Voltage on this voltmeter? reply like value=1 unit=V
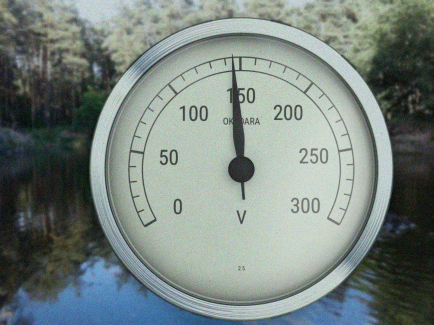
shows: value=145 unit=V
